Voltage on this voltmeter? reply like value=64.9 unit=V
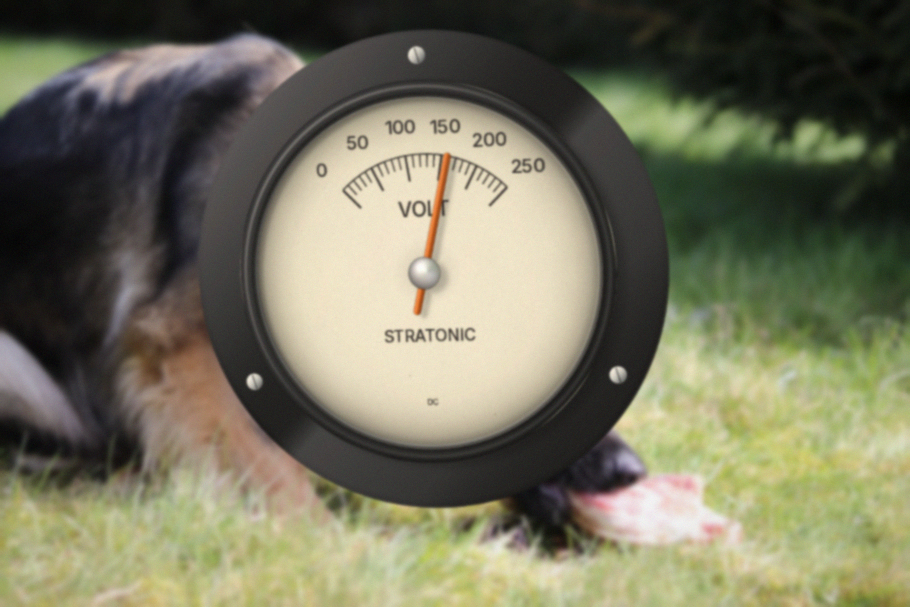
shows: value=160 unit=V
